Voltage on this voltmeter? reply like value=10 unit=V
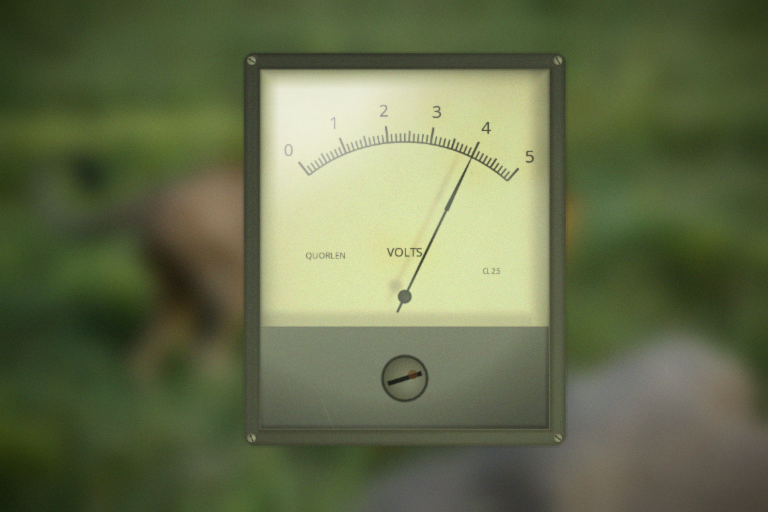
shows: value=4 unit=V
